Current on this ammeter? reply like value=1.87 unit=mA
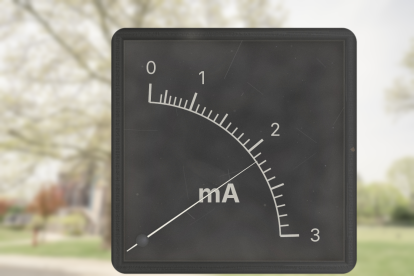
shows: value=2.15 unit=mA
